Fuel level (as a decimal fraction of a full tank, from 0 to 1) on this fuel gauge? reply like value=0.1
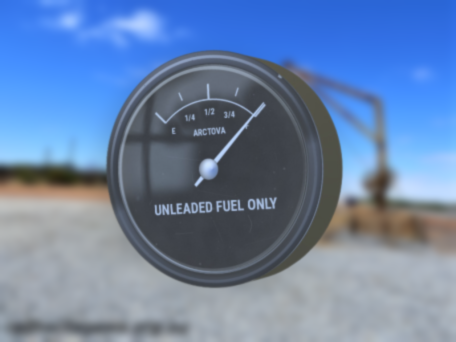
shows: value=1
